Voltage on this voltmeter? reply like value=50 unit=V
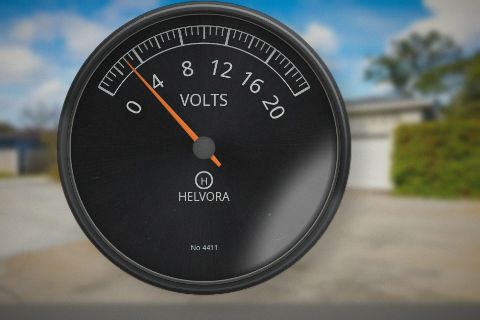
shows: value=3 unit=V
